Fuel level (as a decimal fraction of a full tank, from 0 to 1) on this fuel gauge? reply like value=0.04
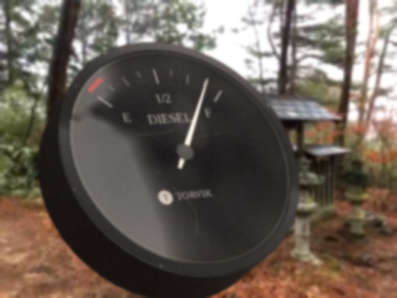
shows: value=0.875
